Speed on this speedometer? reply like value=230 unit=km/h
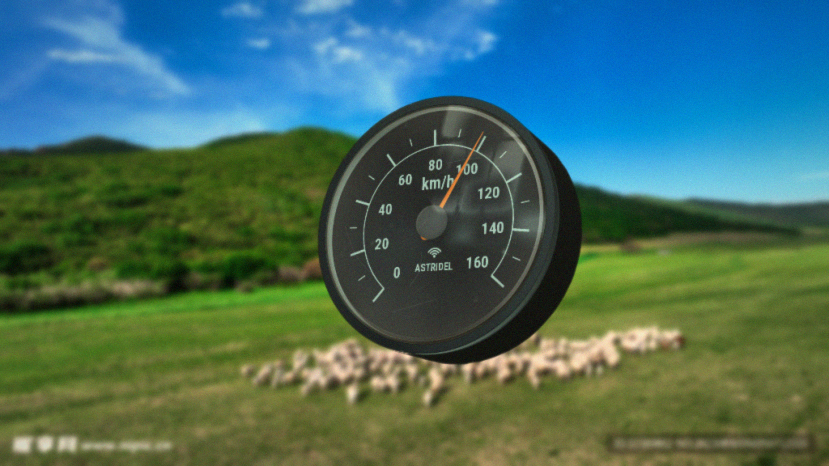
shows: value=100 unit=km/h
